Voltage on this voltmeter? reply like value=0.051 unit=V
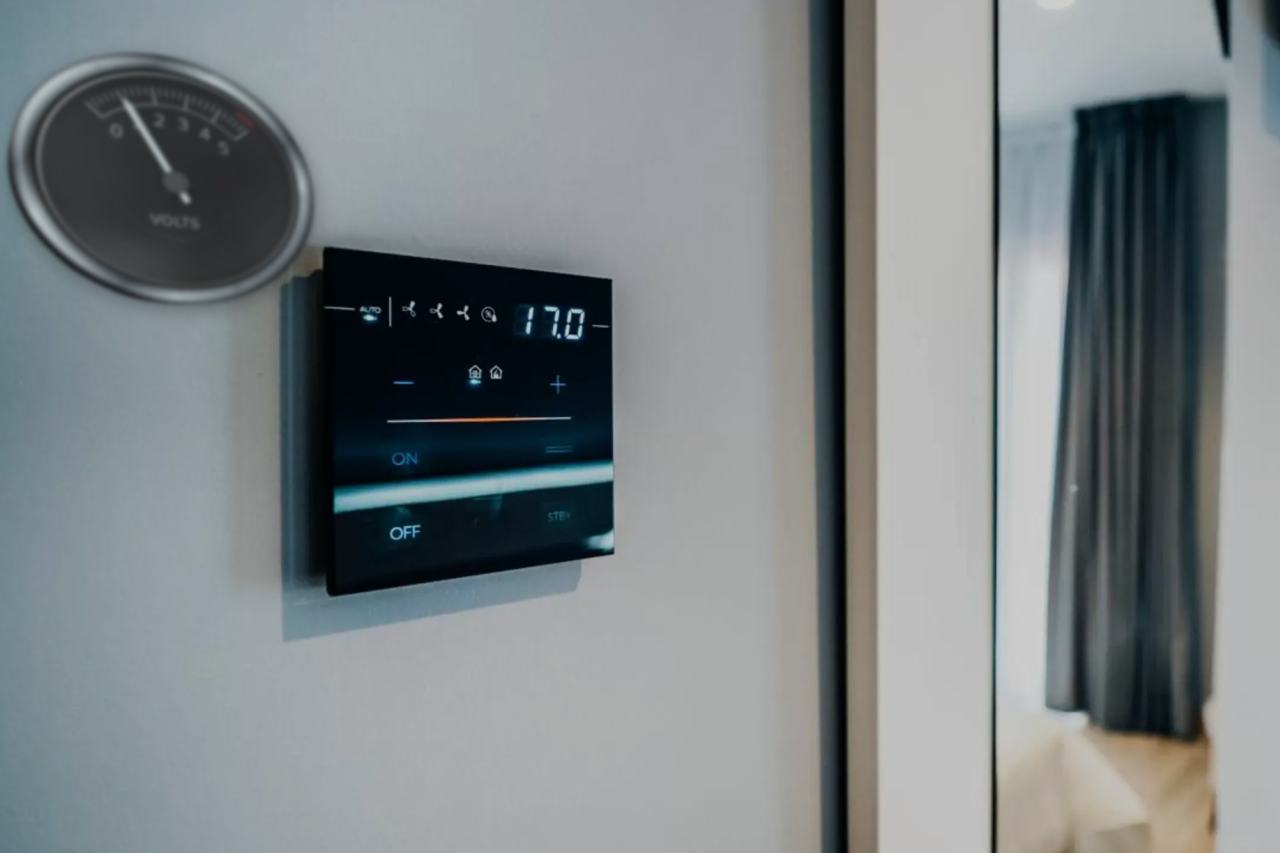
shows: value=1 unit=V
